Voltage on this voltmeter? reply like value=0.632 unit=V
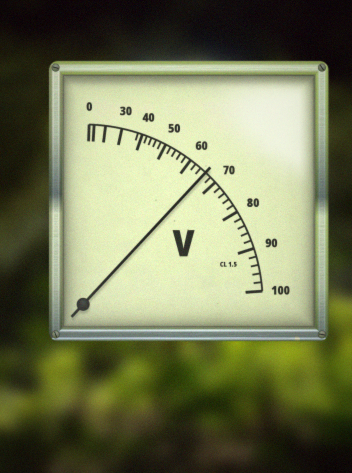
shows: value=66 unit=V
